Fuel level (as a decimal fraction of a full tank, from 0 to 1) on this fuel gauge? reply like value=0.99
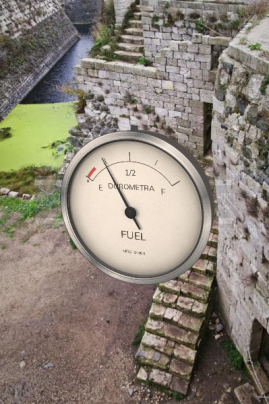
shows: value=0.25
